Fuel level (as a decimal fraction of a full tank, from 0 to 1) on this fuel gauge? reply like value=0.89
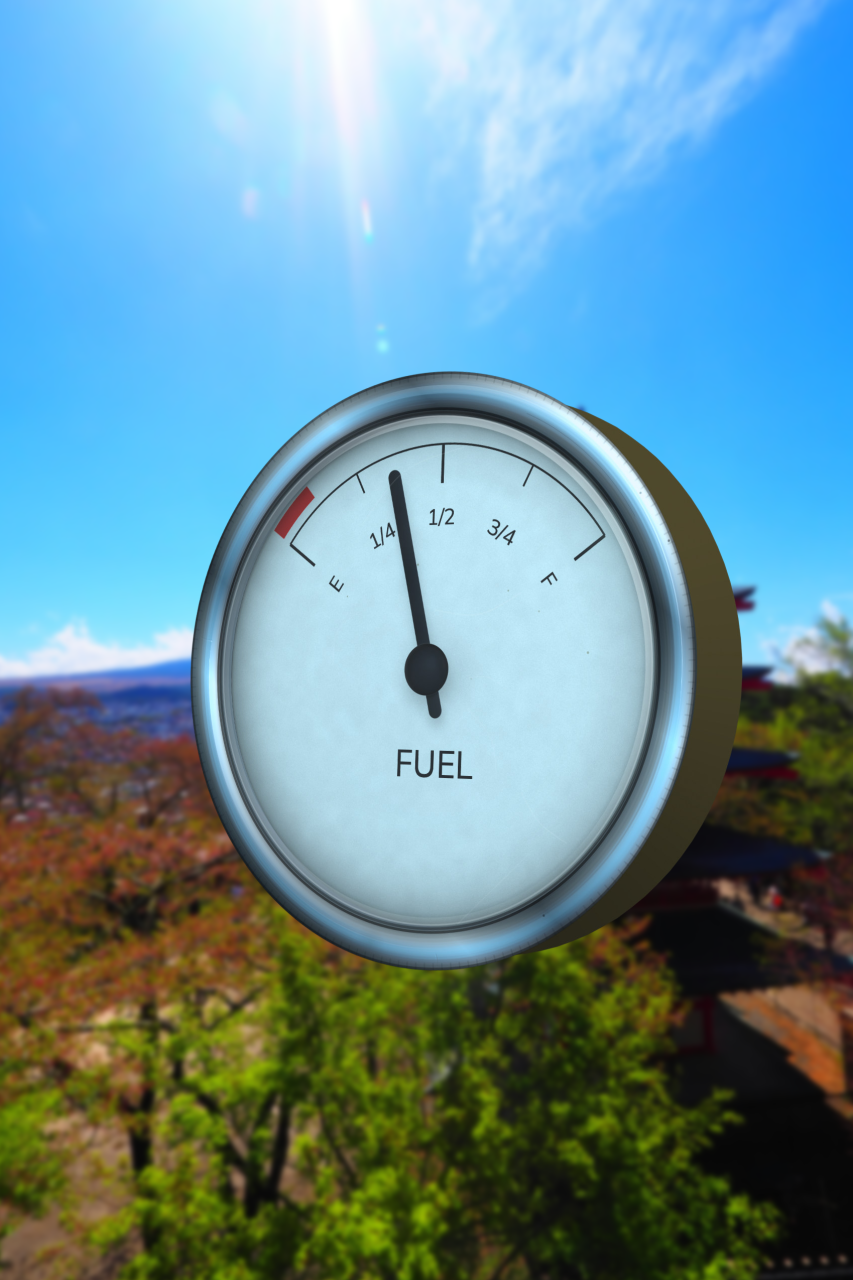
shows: value=0.375
